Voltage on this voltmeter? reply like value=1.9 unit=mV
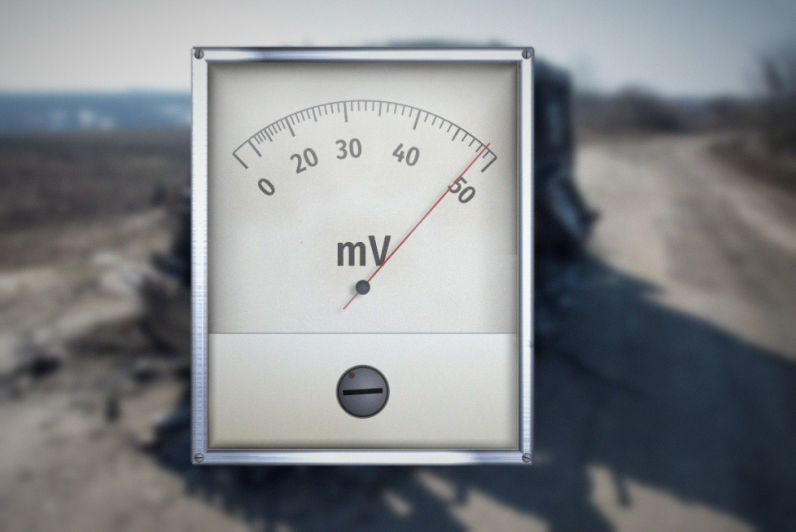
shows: value=48.5 unit=mV
